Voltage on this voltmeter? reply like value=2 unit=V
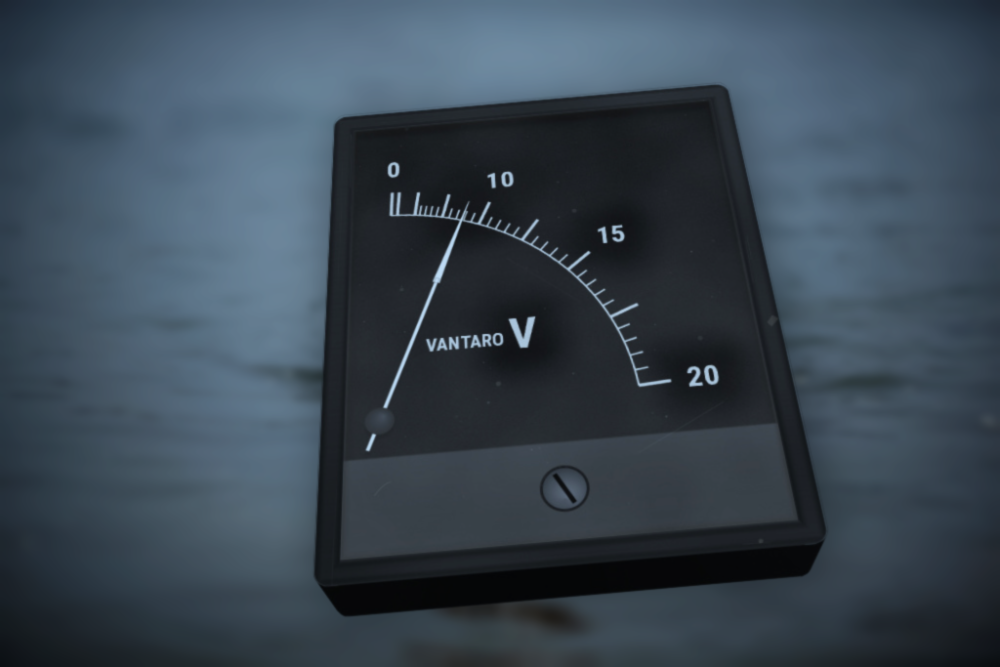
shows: value=9 unit=V
